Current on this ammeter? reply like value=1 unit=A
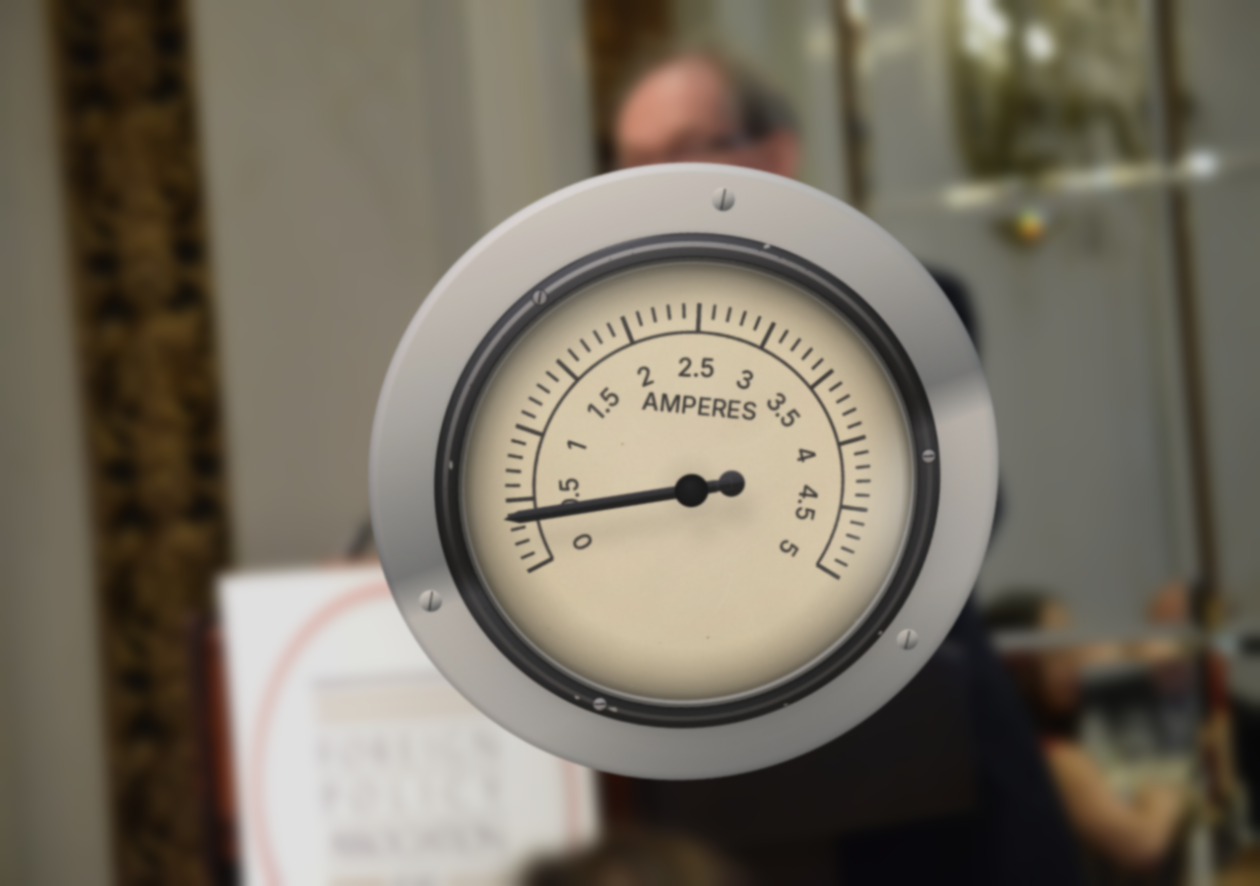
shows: value=0.4 unit=A
